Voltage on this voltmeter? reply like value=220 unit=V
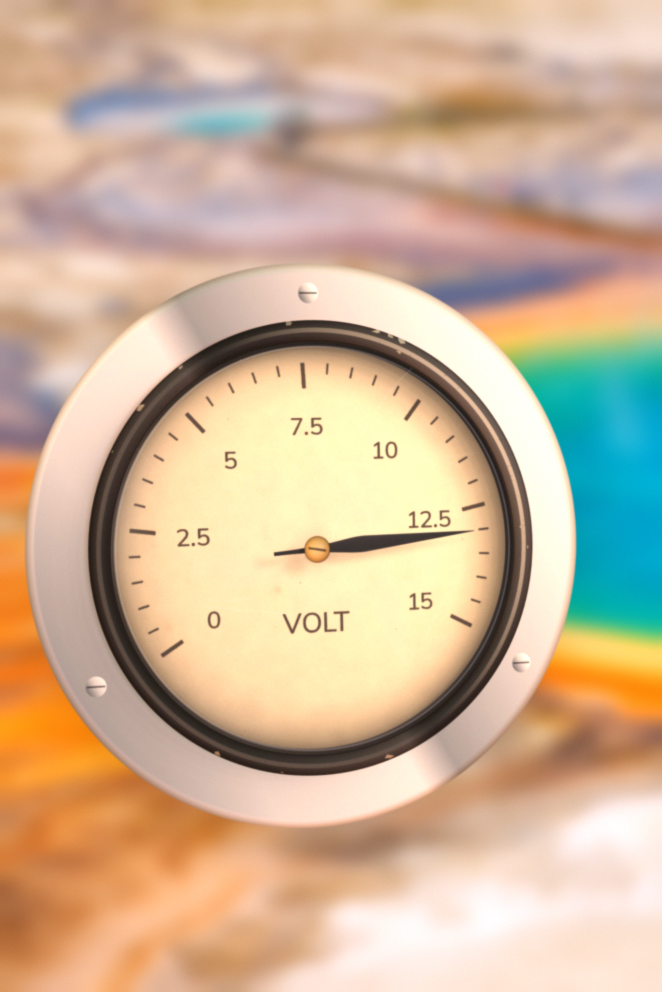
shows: value=13 unit=V
